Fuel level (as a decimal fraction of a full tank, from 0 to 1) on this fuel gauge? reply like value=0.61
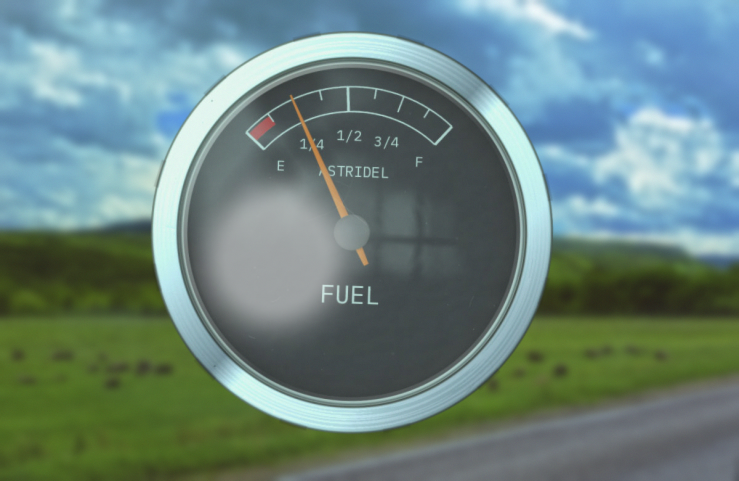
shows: value=0.25
